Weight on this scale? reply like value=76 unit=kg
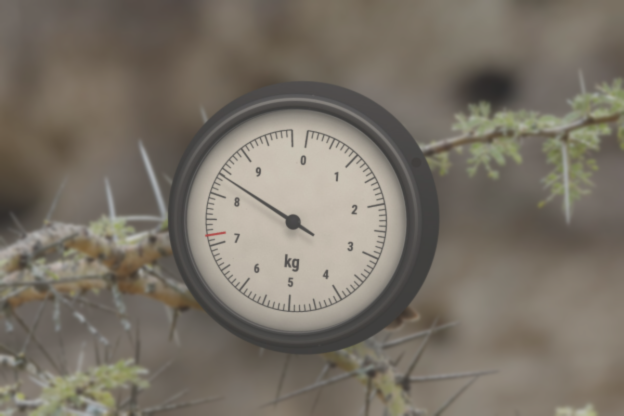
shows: value=8.4 unit=kg
